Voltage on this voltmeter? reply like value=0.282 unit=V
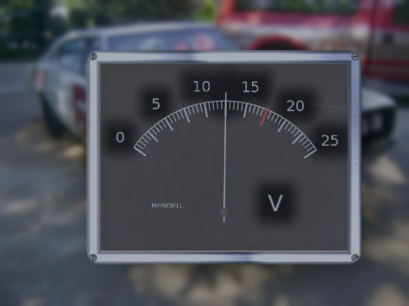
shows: value=12.5 unit=V
